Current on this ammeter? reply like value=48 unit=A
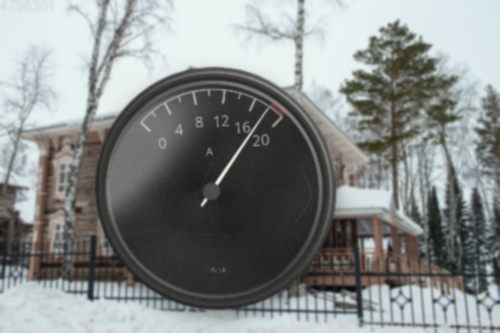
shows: value=18 unit=A
